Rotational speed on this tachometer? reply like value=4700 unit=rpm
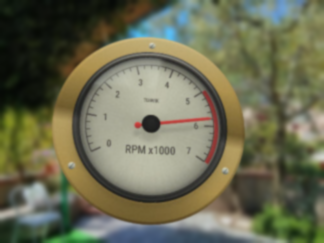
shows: value=5800 unit=rpm
